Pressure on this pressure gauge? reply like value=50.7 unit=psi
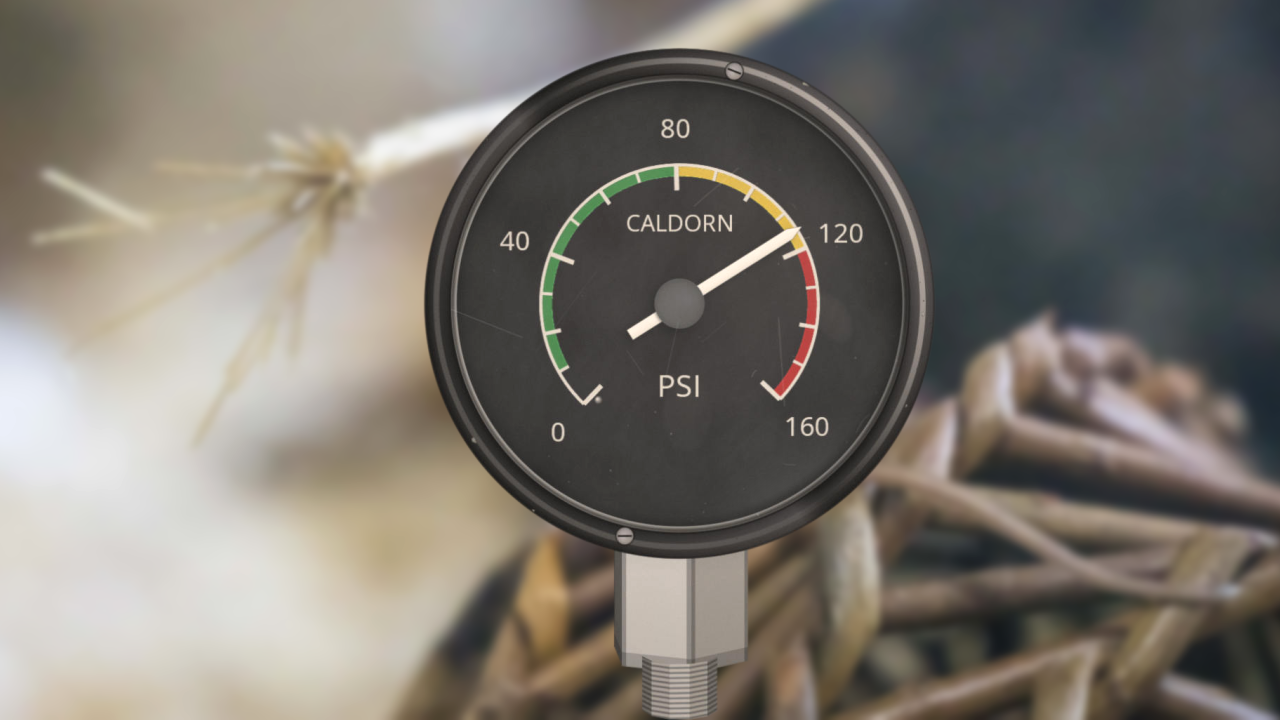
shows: value=115 unit=psi
